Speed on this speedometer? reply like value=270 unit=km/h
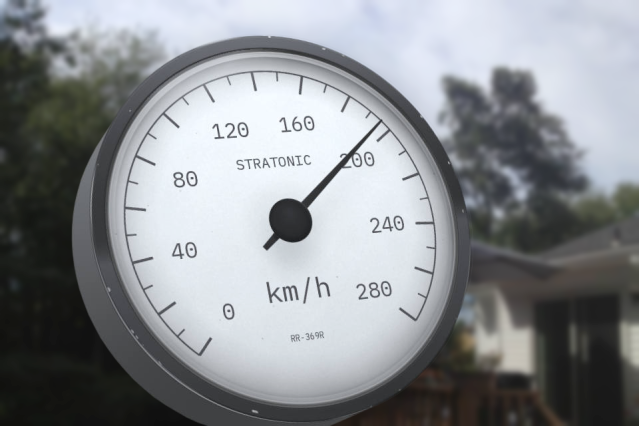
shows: value=195 unit=km/h
